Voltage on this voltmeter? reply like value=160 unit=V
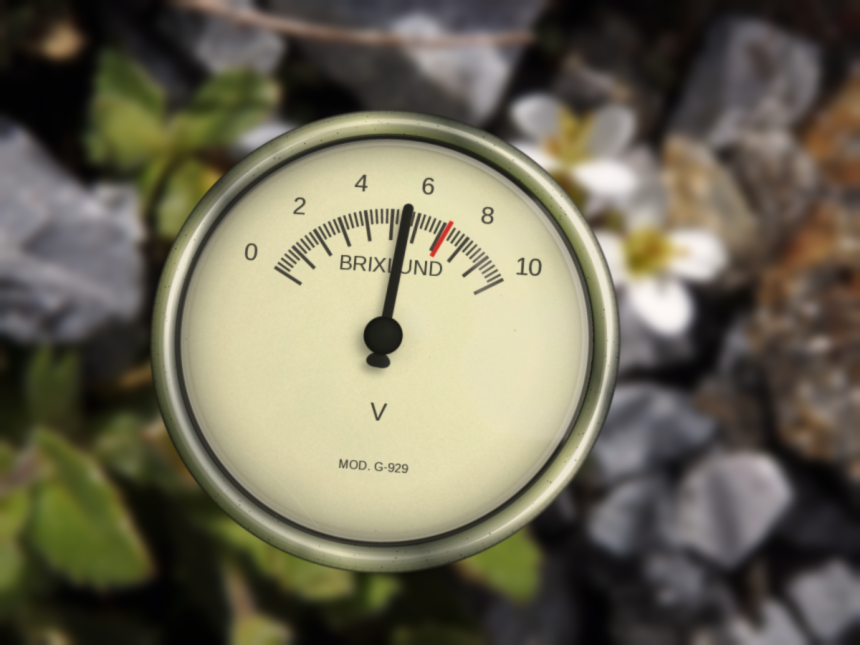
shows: value=5.6 unit=V
